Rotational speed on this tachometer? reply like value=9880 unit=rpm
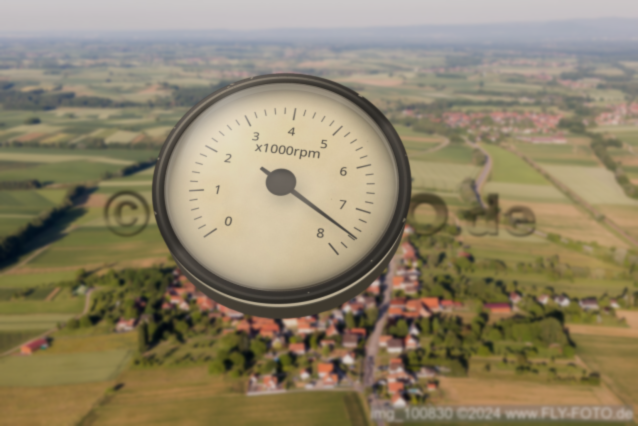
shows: value=7600 unit=rpm
